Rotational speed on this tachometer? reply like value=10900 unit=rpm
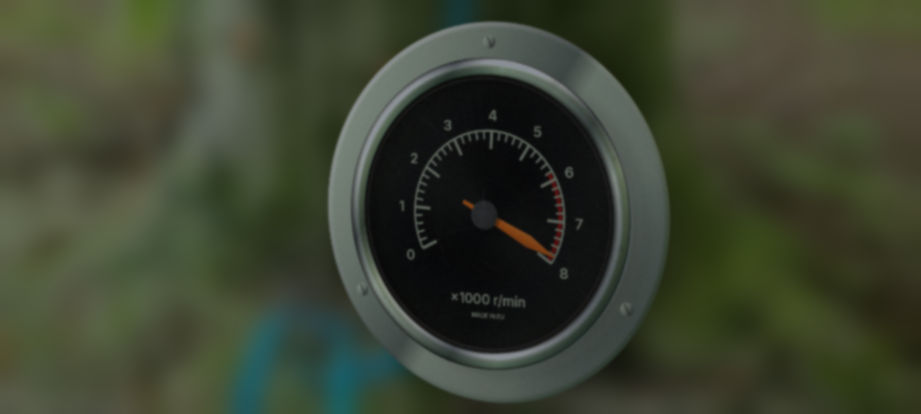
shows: value=7800 unit=rpm
